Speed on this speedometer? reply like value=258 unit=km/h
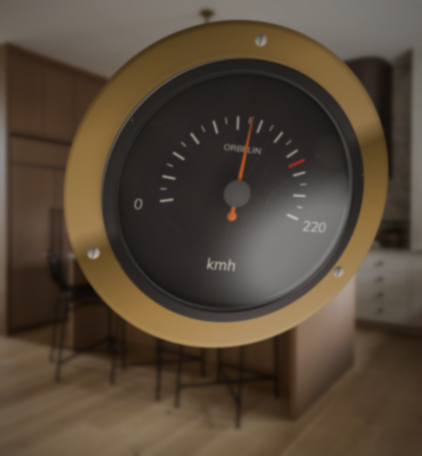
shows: value=110 unit=km/h
